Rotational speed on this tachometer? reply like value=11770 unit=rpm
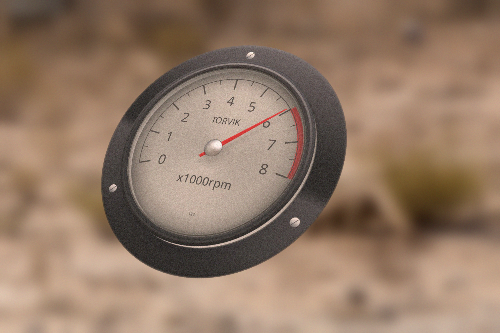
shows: value=6000 unit=rpm
